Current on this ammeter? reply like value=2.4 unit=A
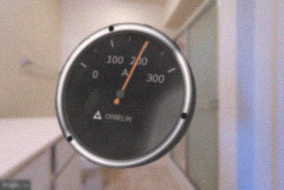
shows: value=200 unit=A
